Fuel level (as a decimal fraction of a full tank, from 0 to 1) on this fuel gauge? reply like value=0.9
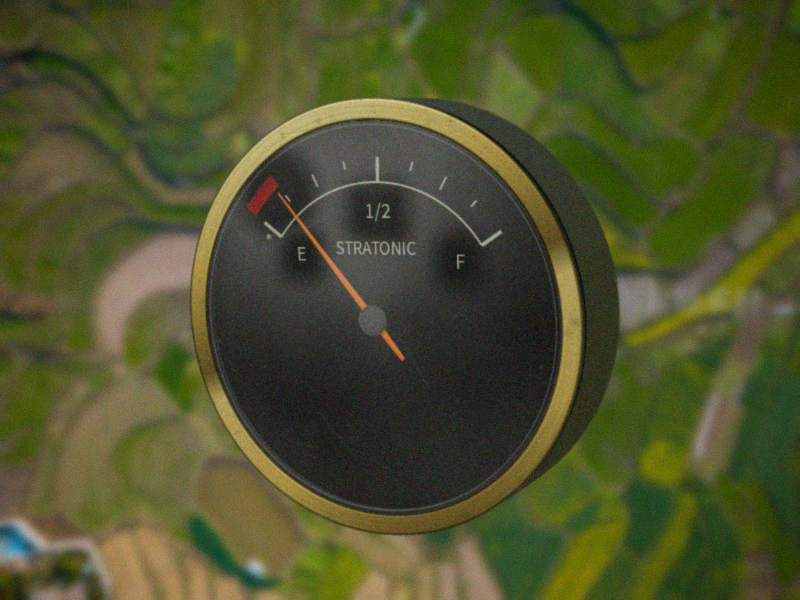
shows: value=0.125
